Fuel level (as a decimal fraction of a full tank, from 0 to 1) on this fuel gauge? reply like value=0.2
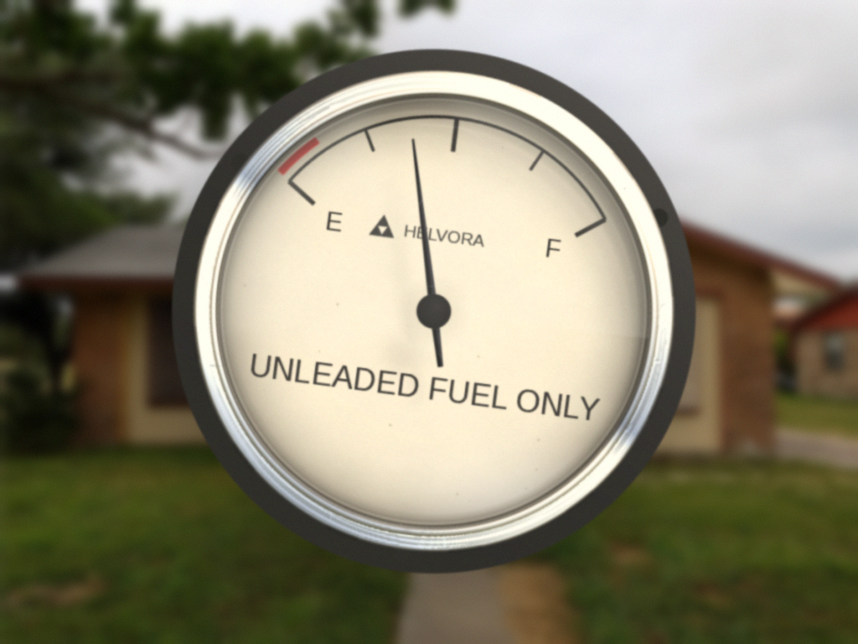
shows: value=0.375
